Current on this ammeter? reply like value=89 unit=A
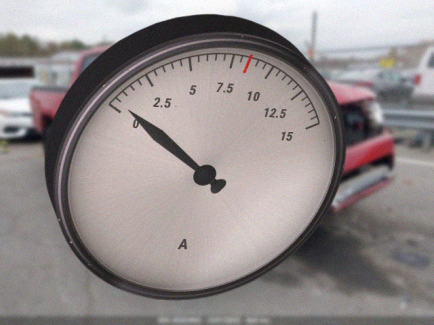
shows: value=0.5 unit=A
